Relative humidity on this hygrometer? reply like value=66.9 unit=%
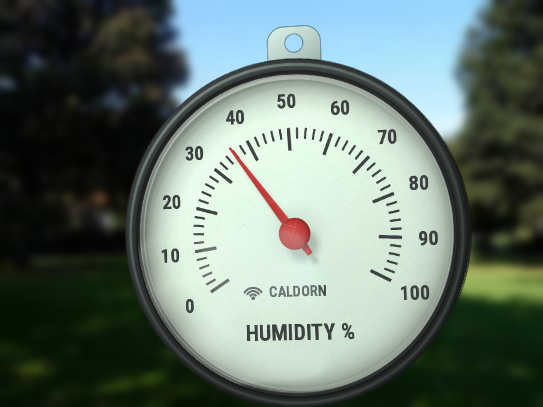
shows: value=36 unit=%
